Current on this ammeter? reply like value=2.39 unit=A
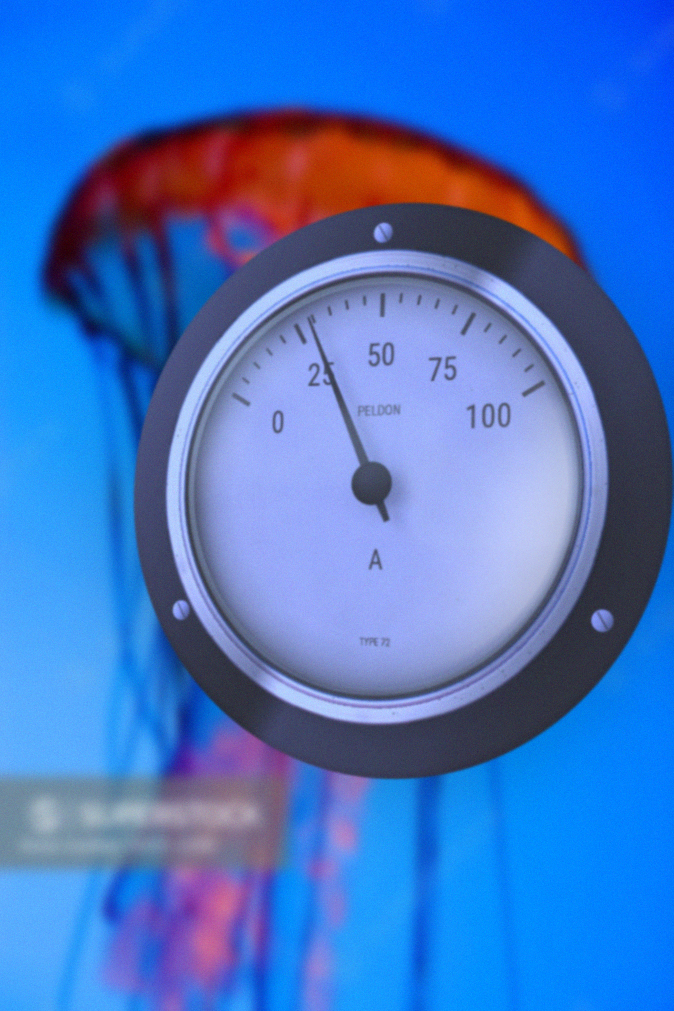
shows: value=30 unit=A
